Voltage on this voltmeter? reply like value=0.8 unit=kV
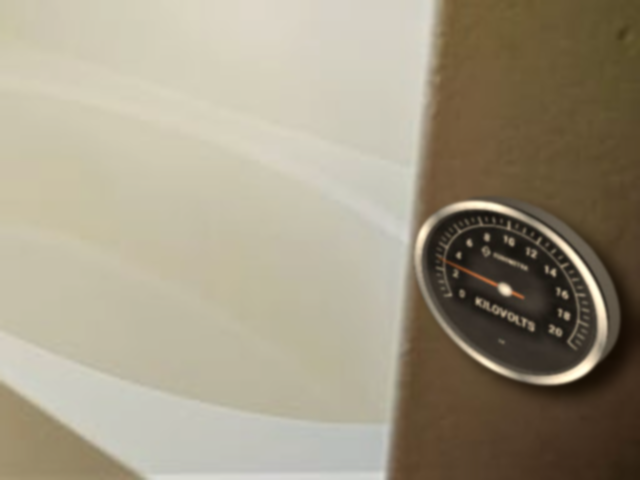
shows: value=3 unit=kV
